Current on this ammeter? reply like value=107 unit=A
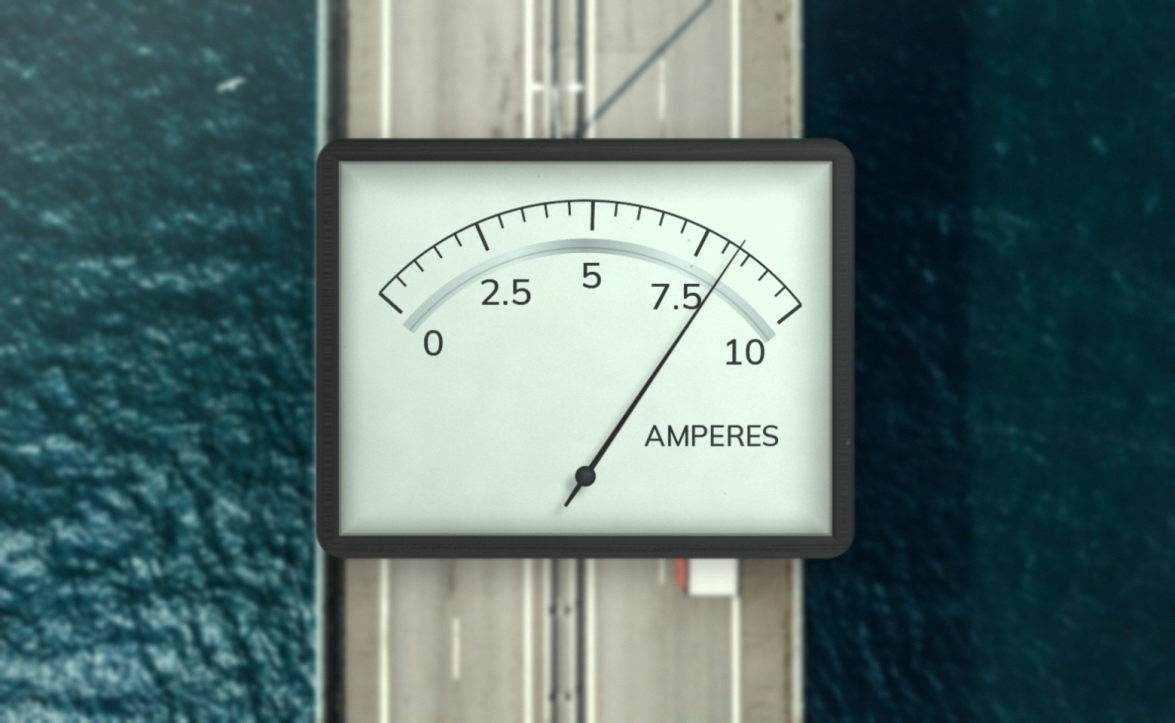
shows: value=8.25 unit=A
